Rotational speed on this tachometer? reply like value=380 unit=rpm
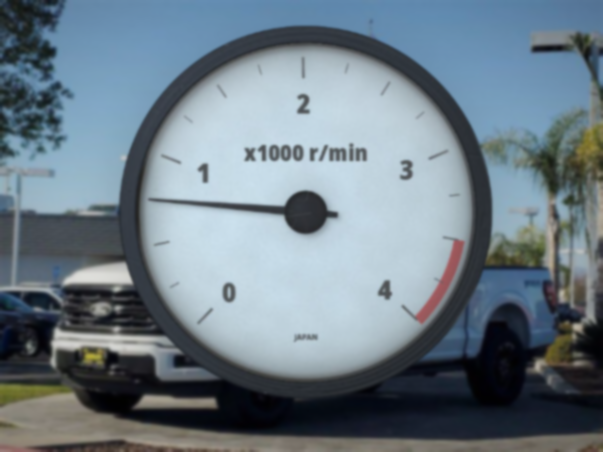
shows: value=750 unit=rpm
